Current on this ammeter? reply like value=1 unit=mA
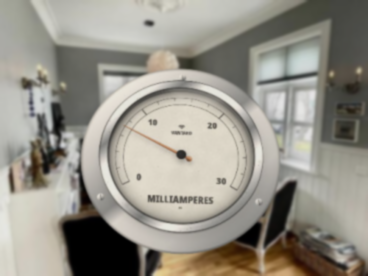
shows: value=7 unit=mA
